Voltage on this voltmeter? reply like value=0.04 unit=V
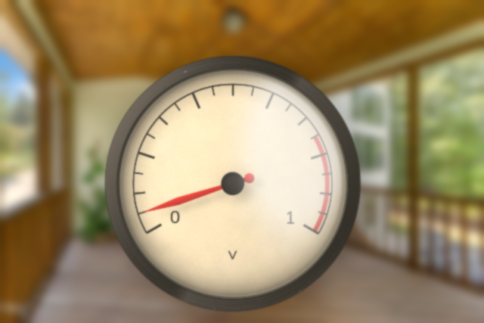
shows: value=0.05 unit=V
